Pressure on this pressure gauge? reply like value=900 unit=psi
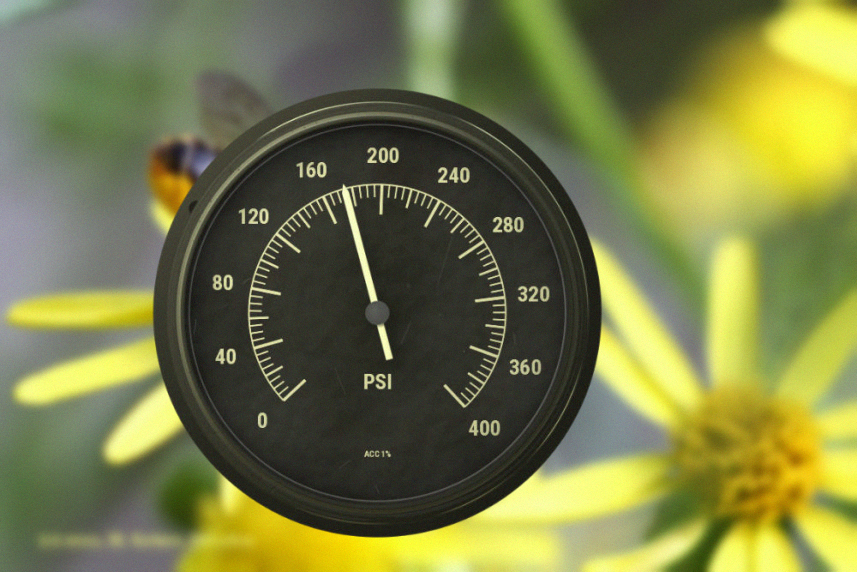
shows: value=175 unit=psi
